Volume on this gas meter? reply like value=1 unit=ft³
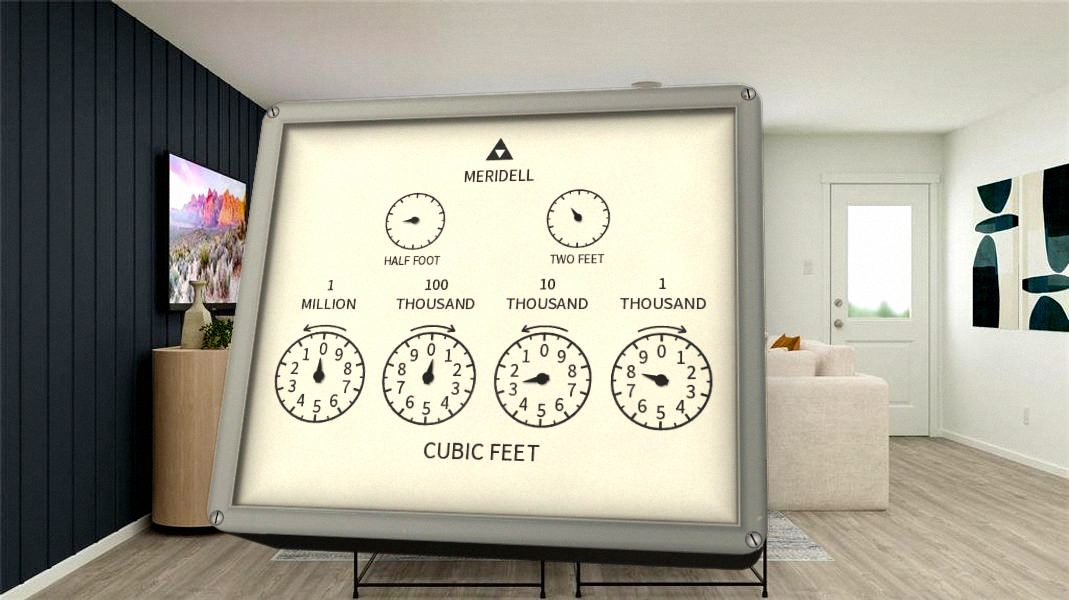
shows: value=2800 unit=ft³
